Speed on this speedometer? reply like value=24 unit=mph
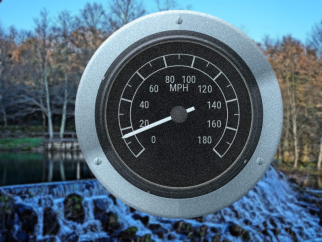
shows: value=15 unit=mph
